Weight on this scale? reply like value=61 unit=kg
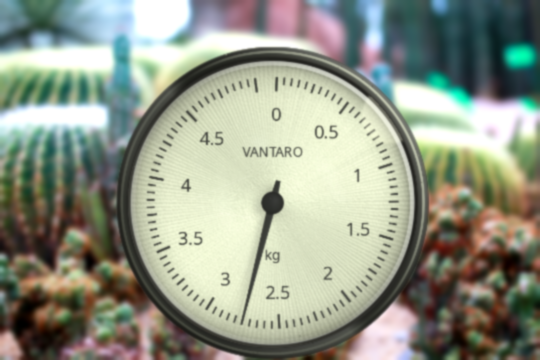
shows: value=2.75 unit=kg
